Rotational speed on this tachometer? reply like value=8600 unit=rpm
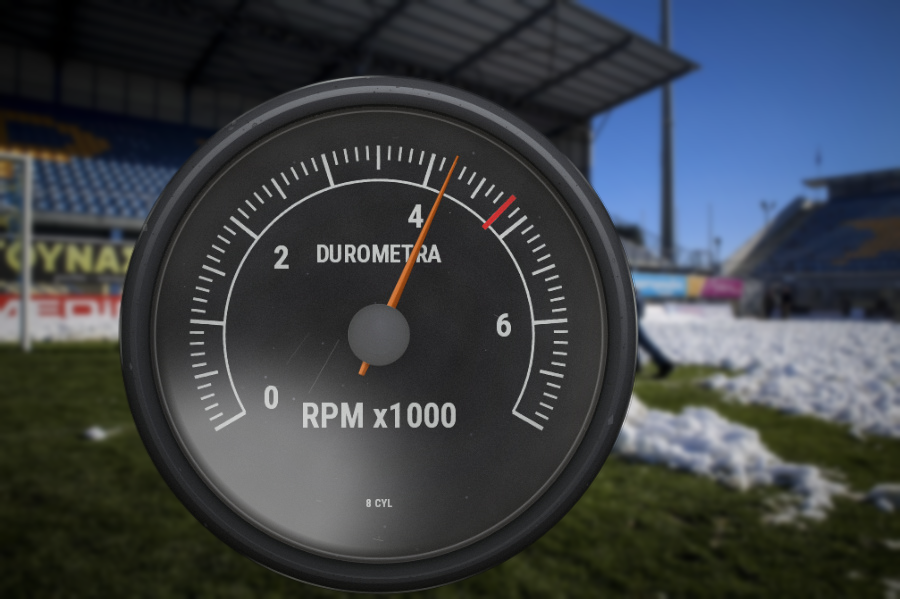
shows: value=4200 unit=rpm
